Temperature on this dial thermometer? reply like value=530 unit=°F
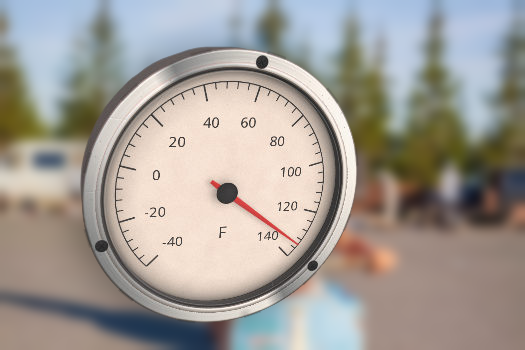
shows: value=134 unit=°F
